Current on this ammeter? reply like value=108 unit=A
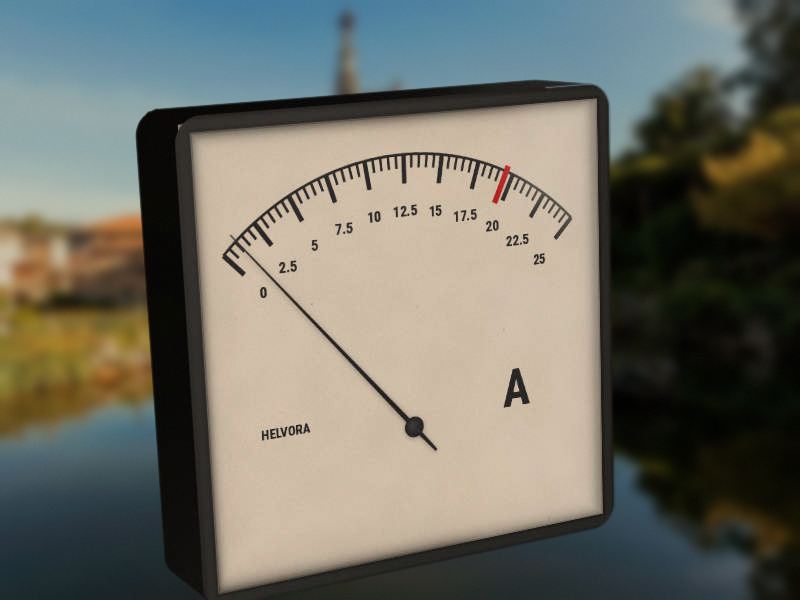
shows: value=1 unit=A
